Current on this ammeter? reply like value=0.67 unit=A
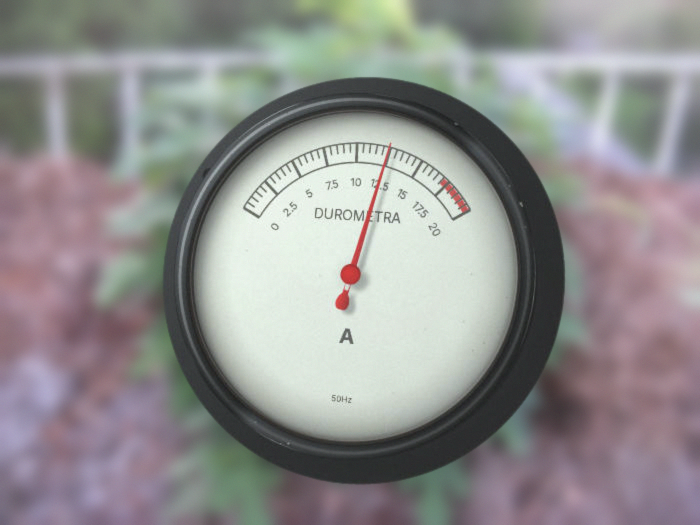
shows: value=12.5 unit=A
